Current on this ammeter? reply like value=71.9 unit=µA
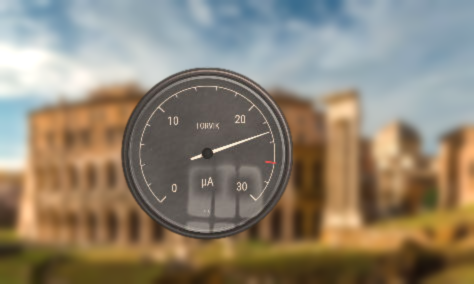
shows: value=23 unit=µA
